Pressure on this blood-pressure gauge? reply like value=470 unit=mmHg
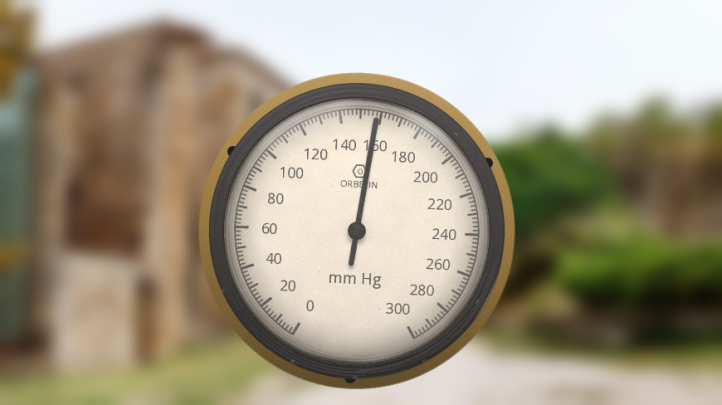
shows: value=158 unit=mmHg
